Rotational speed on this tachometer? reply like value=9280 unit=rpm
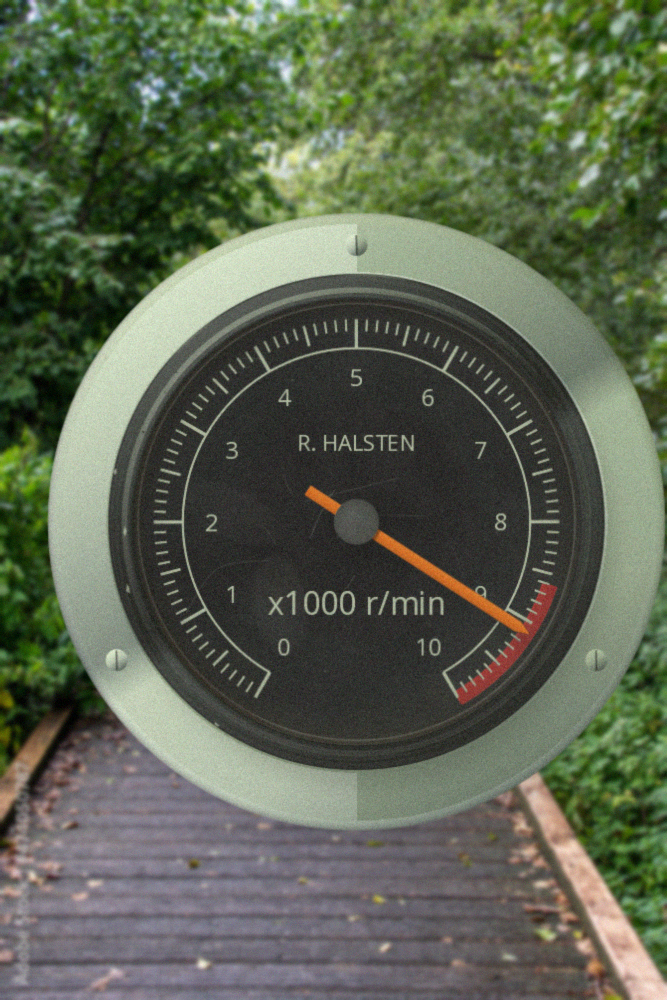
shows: value=9100 unit=rpm
